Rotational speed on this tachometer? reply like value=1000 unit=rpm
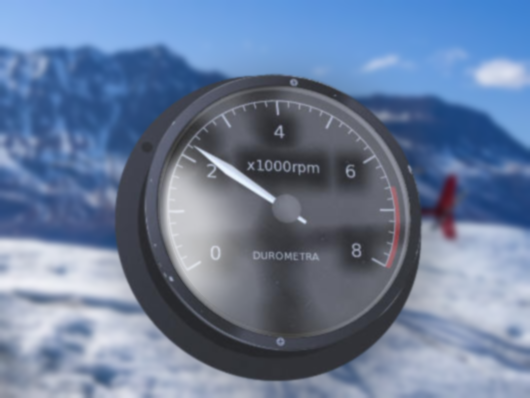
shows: value=2200 unit=rpm
